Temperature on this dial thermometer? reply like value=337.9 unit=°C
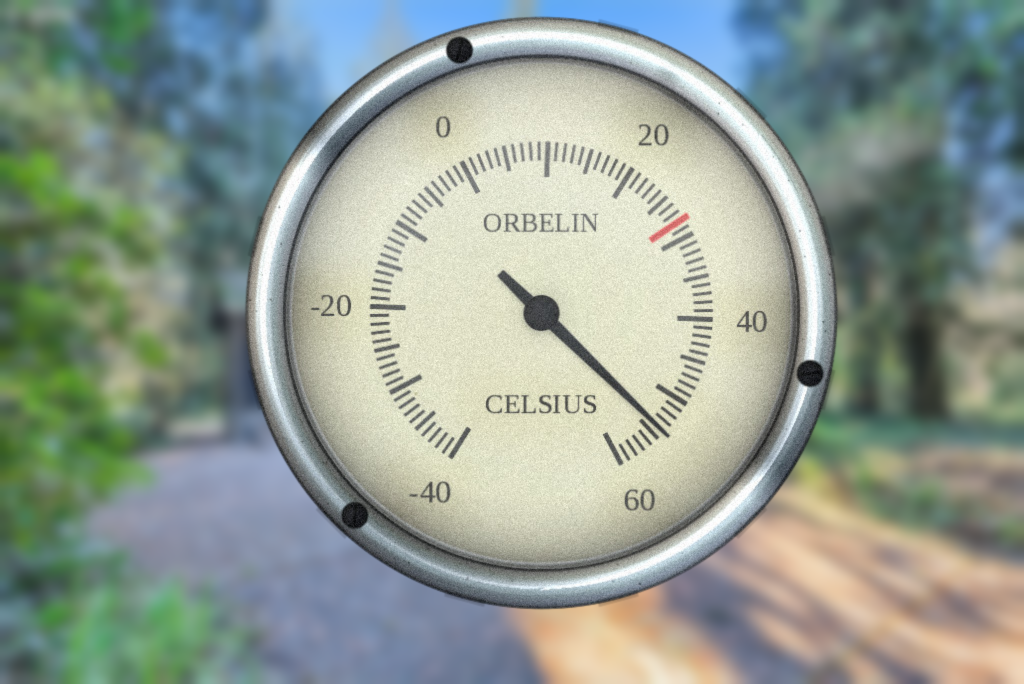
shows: value=54 unit=°C
